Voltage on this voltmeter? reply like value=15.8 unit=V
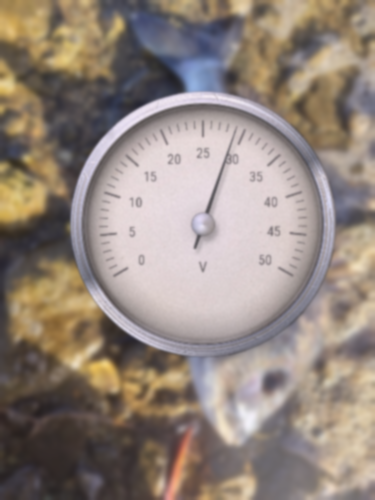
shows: value=29 unit=V
